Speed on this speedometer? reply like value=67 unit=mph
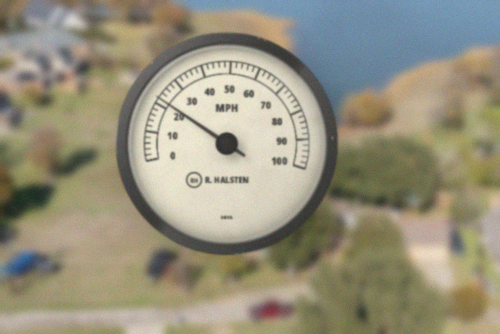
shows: value=22 unit=mph
